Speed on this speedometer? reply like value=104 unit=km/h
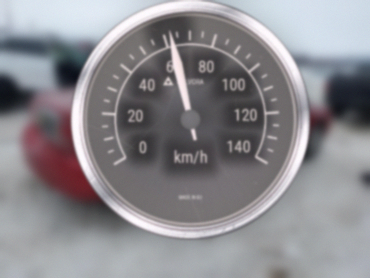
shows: value=62.5 unit=km/h
